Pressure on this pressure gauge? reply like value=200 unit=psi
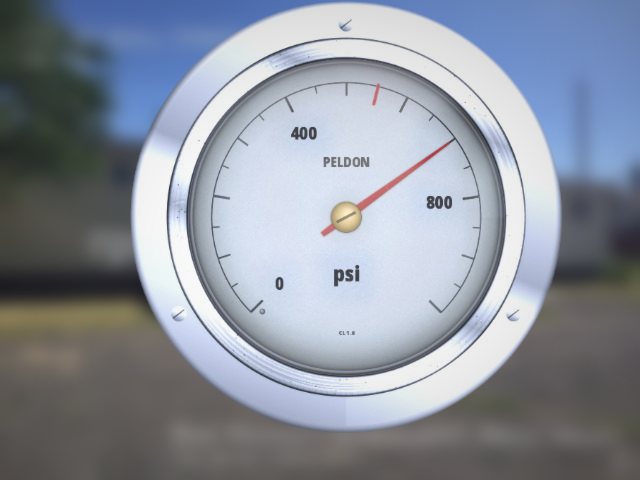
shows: value=700 unit=psi
